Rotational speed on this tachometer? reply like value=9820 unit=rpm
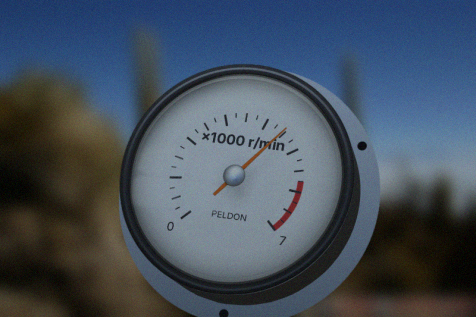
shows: value=4500 unit=rpm
